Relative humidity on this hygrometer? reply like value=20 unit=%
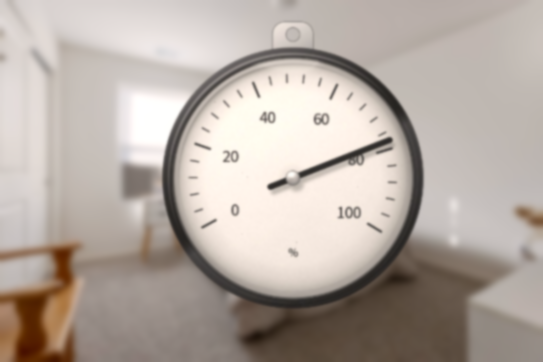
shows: value=78 unit=%
